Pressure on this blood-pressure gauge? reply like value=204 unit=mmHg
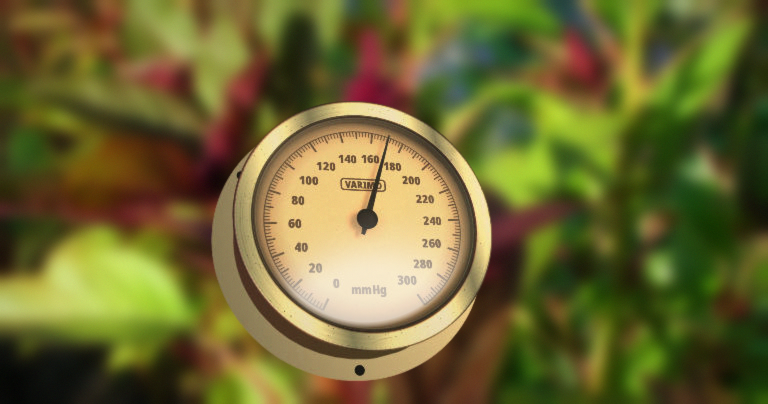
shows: value=170 unit=mmHg
